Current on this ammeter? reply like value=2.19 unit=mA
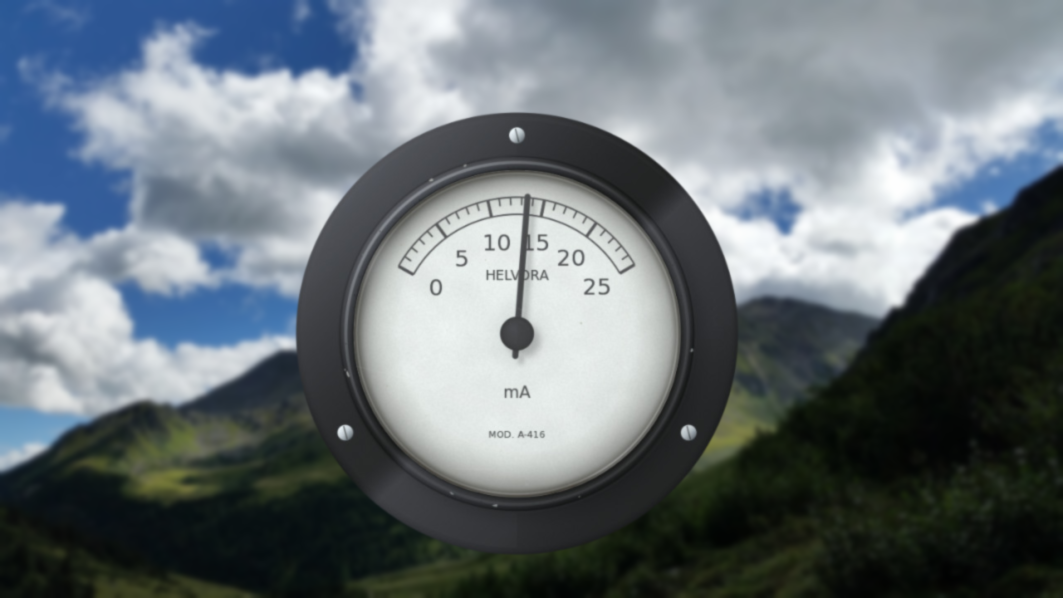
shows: value=13.5 unit=mA
